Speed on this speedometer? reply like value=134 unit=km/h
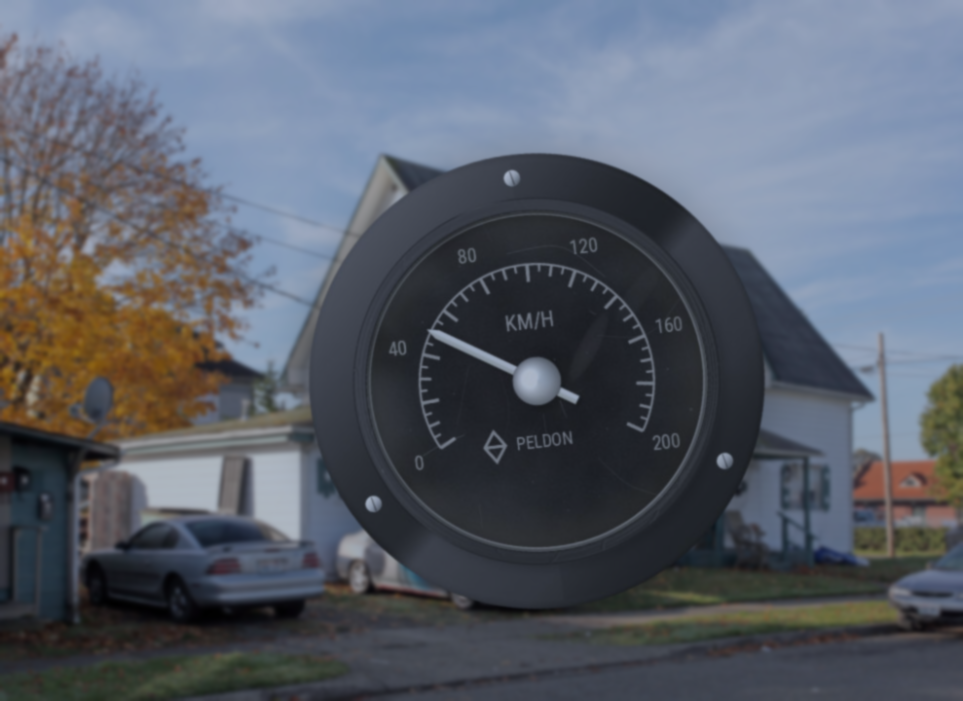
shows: value=50 unit=km/h
